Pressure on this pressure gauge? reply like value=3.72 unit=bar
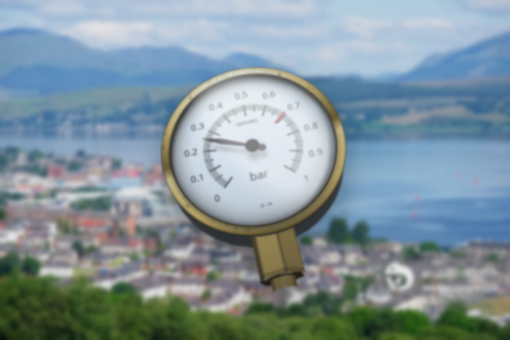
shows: value=0.25 unit=bar
